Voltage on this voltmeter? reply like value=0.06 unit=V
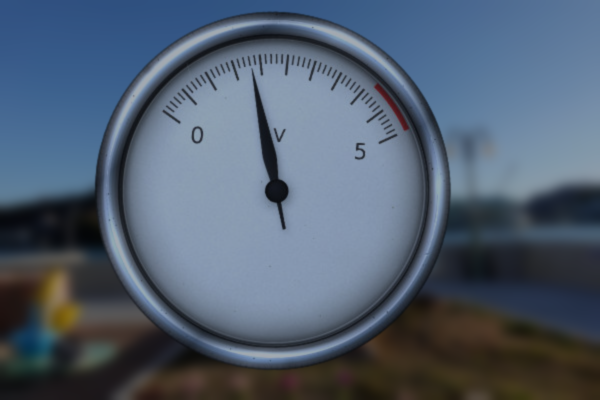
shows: value=1.8 unit=V
